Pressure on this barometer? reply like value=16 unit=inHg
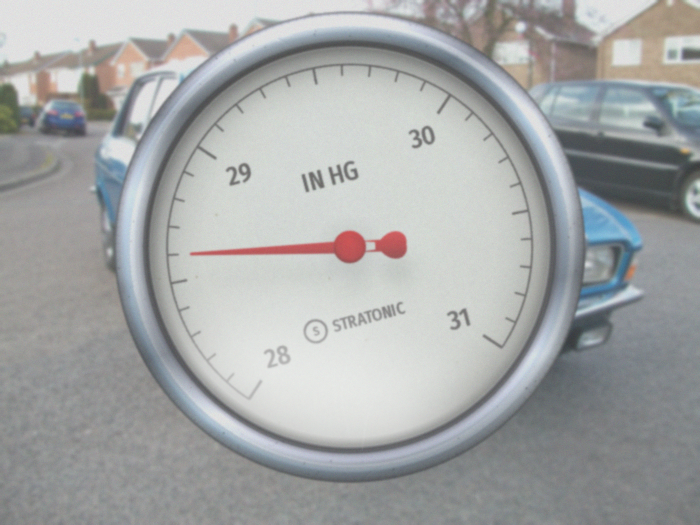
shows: value=28.6 unit=inHg
